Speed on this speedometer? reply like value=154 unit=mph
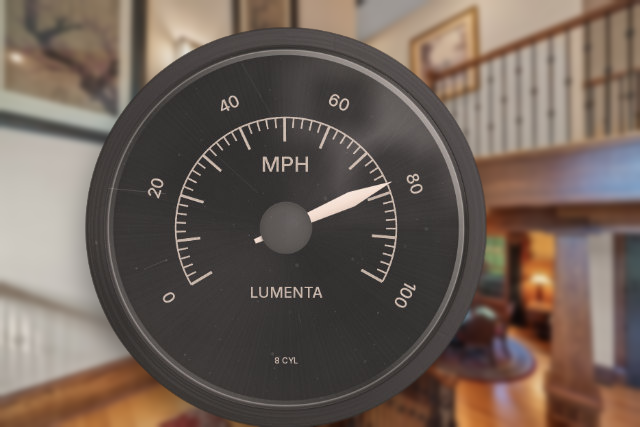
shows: value=78 unit=mph
